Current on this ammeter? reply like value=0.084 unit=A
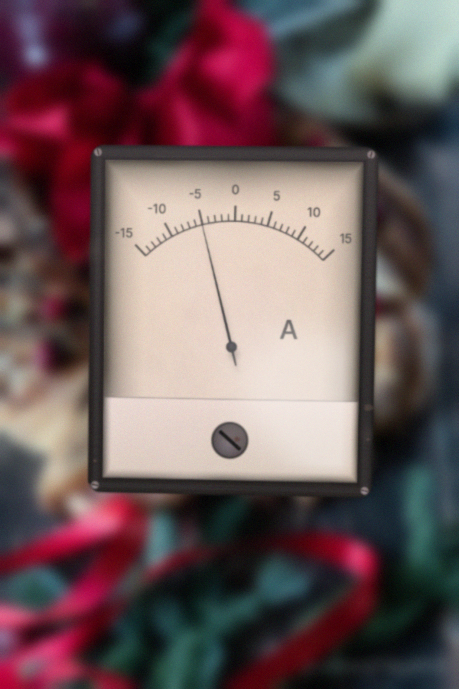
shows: value=-5 unit=A
